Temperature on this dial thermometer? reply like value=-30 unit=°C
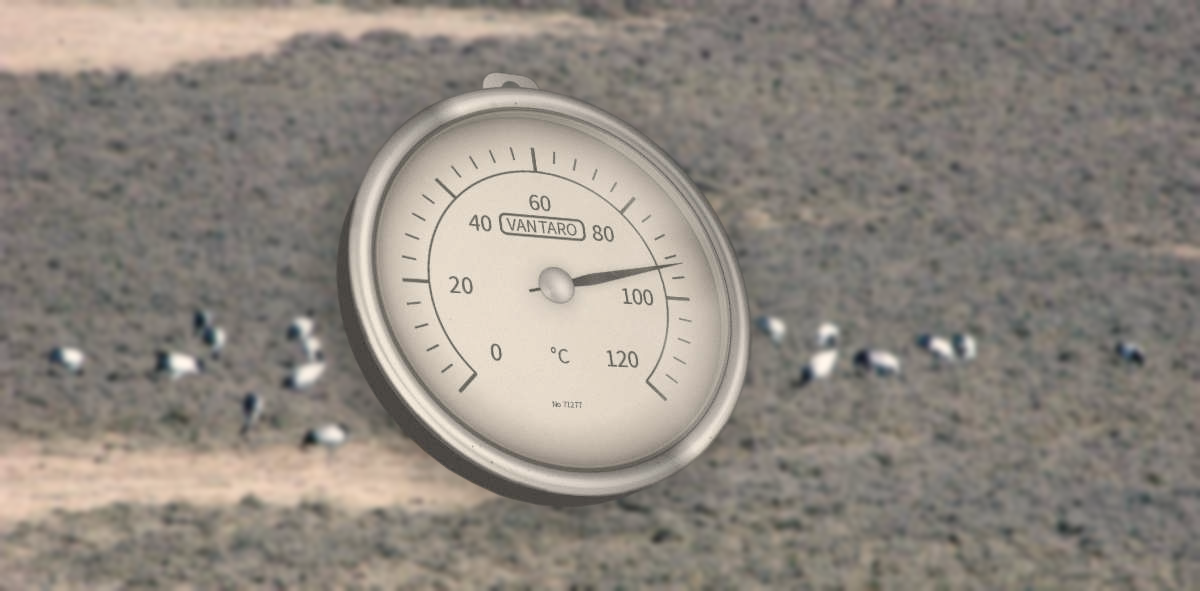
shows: value=94 unit=°C
